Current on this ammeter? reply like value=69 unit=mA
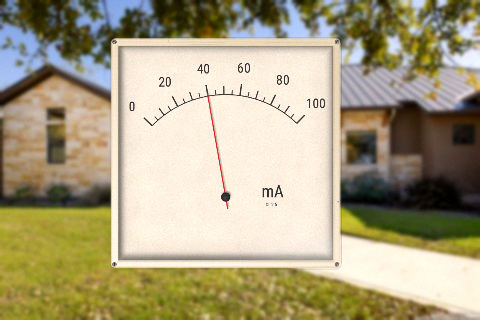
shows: value=40 unit=mA
